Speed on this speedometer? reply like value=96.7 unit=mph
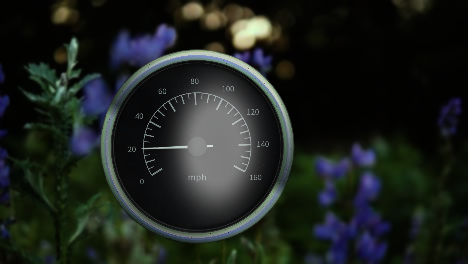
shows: value=20 unit=mph
